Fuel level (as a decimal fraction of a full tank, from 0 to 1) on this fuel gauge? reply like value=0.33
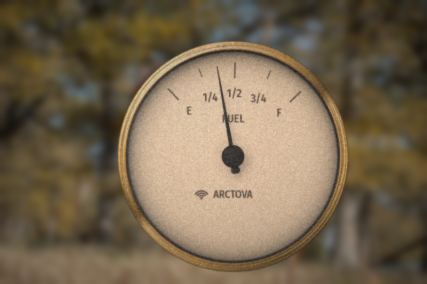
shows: value=0.375
